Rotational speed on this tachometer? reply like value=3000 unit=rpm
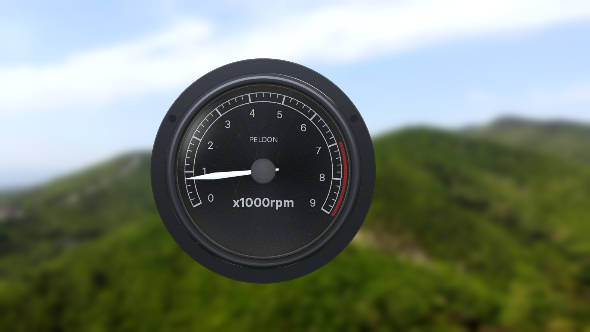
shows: value=800 unit=rpm
